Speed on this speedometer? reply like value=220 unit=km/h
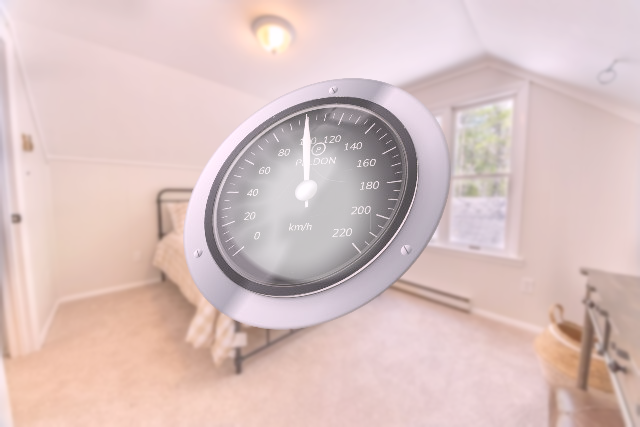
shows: value=100 unit=km/h
